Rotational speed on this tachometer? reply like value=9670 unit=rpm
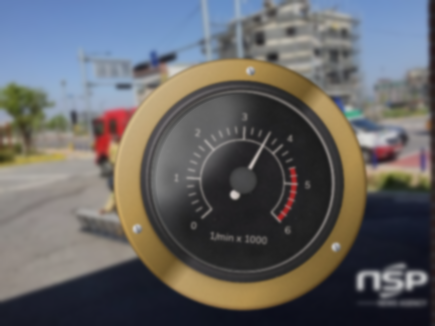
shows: value=3600 unit=rpm
